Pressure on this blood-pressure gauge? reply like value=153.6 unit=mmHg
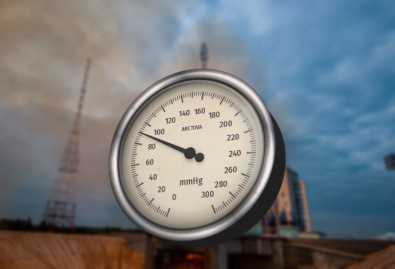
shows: value=90 unit=mmHg
